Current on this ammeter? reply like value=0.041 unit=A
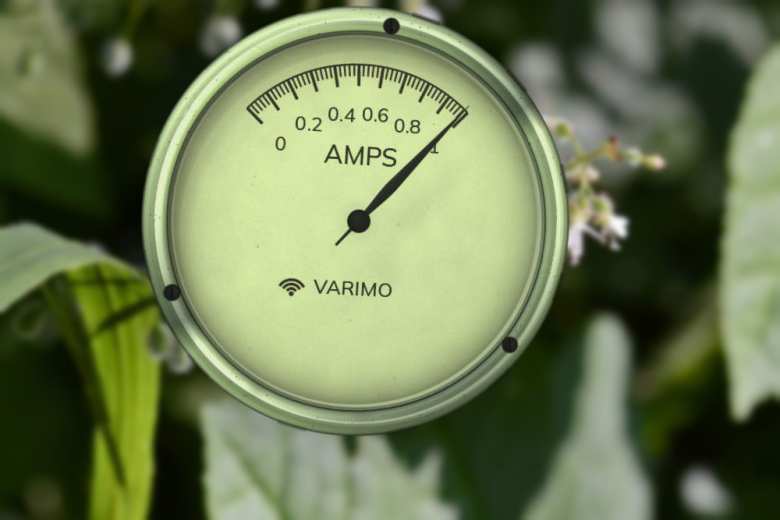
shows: value=0.98 unit=A
